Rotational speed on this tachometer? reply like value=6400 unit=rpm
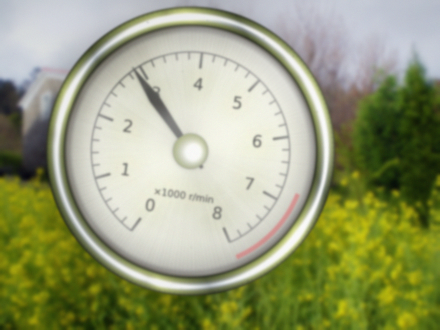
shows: value=2900 unit=rpm
